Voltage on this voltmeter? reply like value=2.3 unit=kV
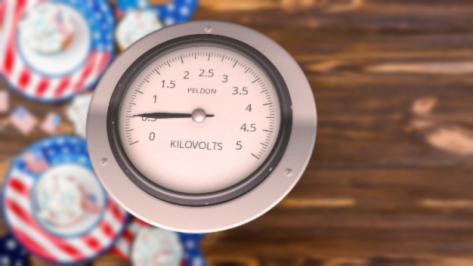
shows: value=0.5 unit=kV
